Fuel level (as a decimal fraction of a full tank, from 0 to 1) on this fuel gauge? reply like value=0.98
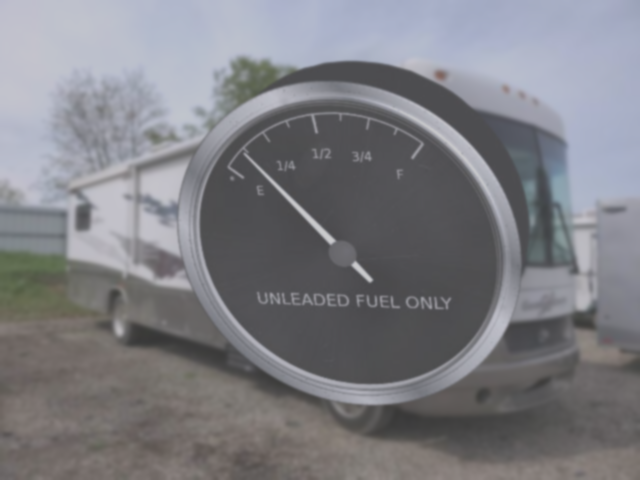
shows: value=0.125
